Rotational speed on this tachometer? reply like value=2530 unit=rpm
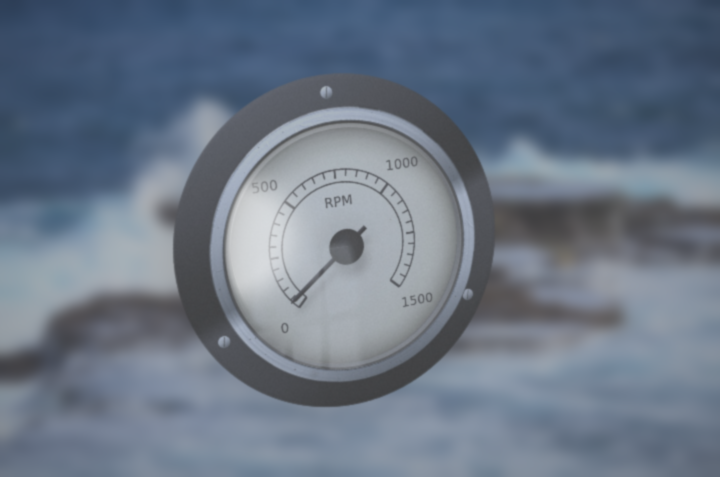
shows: value=50 unit=rpm
